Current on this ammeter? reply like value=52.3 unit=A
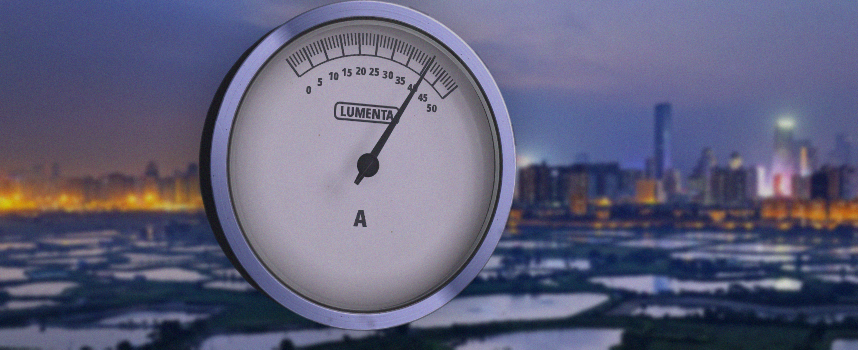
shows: value=40 unit=A
